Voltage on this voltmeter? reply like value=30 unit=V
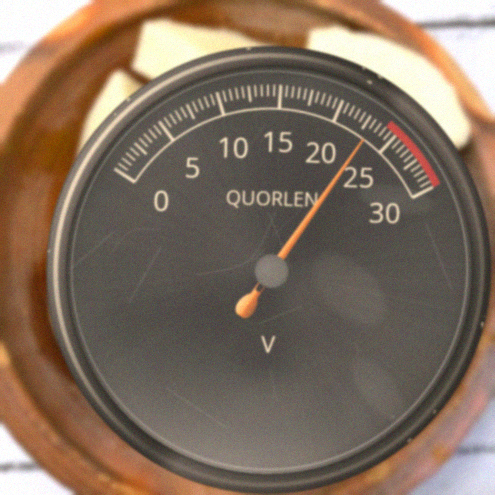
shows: value=23 unit=V
